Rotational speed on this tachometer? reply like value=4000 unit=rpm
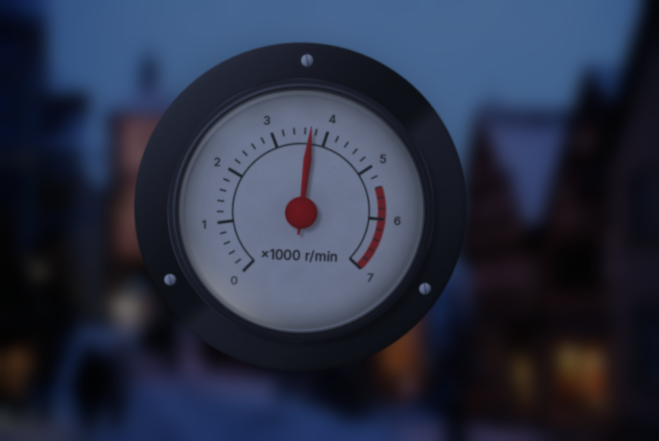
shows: value=3700 unit=rpm
